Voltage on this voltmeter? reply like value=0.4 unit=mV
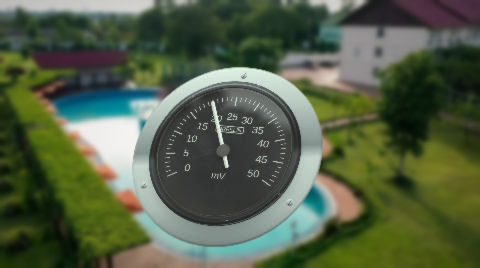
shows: value=20 unit=mV
